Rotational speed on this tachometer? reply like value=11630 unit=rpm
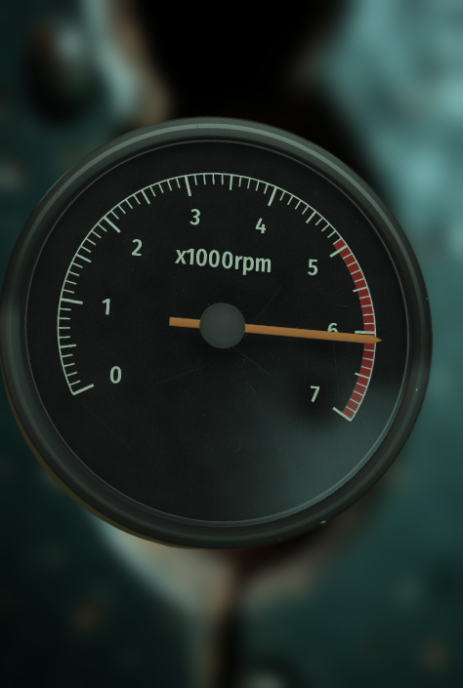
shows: value=6100 unit=rpm
